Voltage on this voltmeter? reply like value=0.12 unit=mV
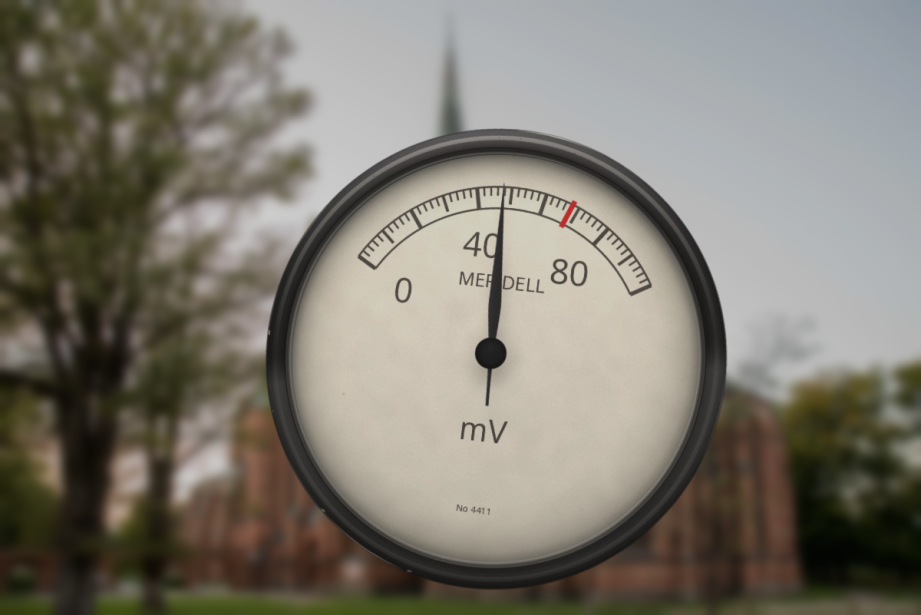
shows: value=48 unit=mV
